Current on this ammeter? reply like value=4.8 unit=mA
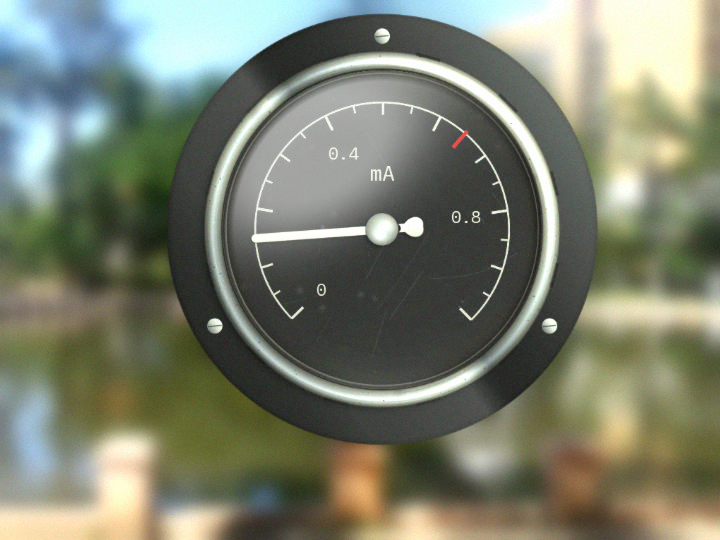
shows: value=0.15 unit=mA
